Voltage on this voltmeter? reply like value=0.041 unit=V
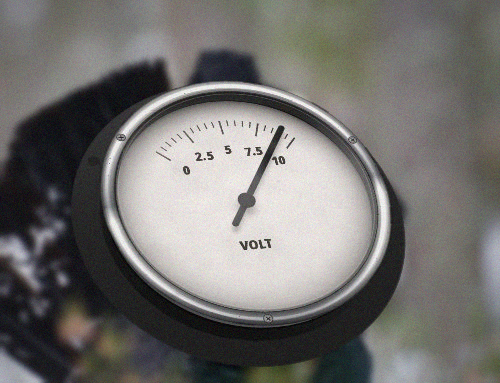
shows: value=9 unit=V
